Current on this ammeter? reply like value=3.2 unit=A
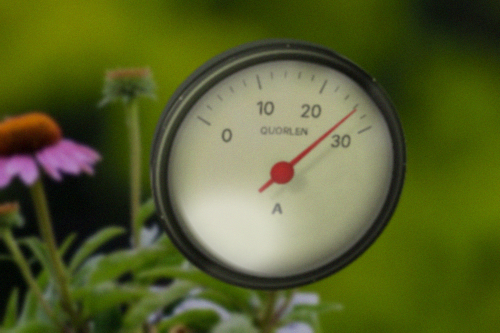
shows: value=26 unit=A
